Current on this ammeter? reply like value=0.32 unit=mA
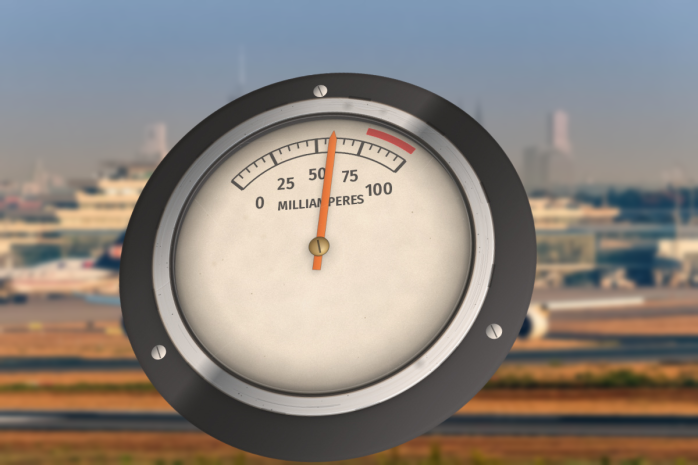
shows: value=60 unit=mA
